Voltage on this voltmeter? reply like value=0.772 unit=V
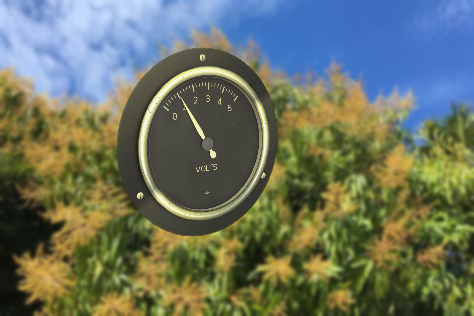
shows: value=1 unit=V
